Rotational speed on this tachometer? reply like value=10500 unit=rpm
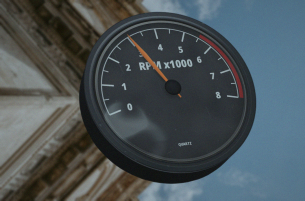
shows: value=3000 unit=rpm
